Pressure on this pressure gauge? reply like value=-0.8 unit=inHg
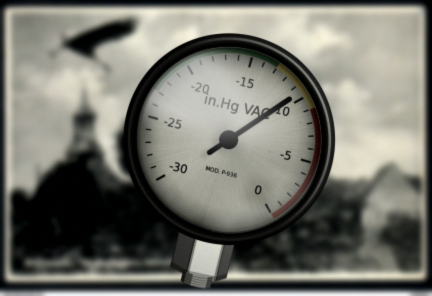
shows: value=-10.5 unit=inHg
